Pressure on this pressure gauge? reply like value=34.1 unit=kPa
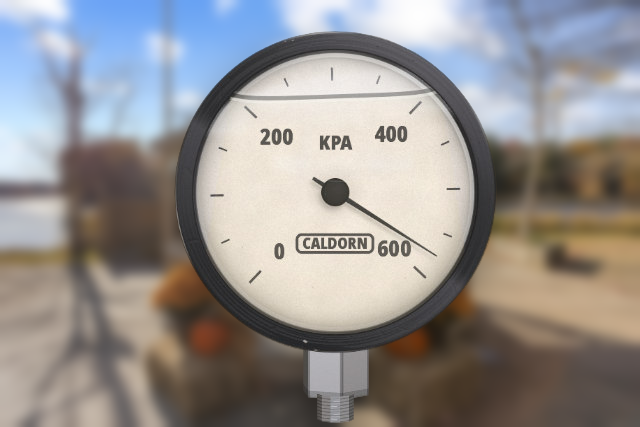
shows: value=575 unit=kPa
